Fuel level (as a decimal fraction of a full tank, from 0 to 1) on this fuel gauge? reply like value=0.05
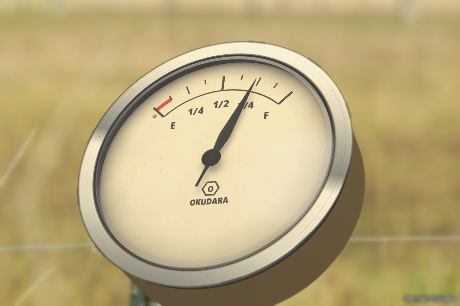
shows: value=0.75
